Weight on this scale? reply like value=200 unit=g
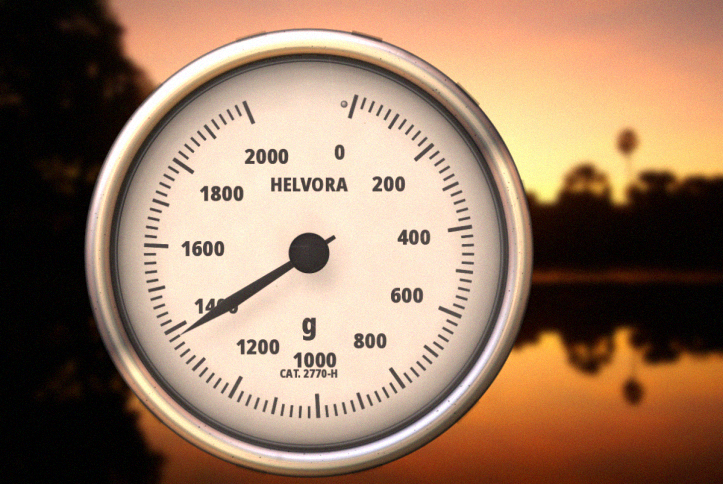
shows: value=1380 unit=g
